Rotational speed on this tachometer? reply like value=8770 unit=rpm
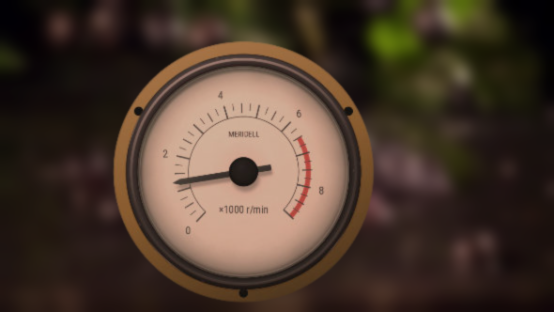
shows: value=1250 unit=rpm
